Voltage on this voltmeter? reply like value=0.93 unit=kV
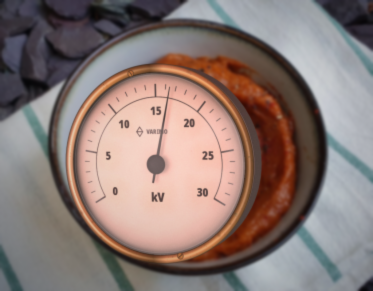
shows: value=16.5 unit=kV
